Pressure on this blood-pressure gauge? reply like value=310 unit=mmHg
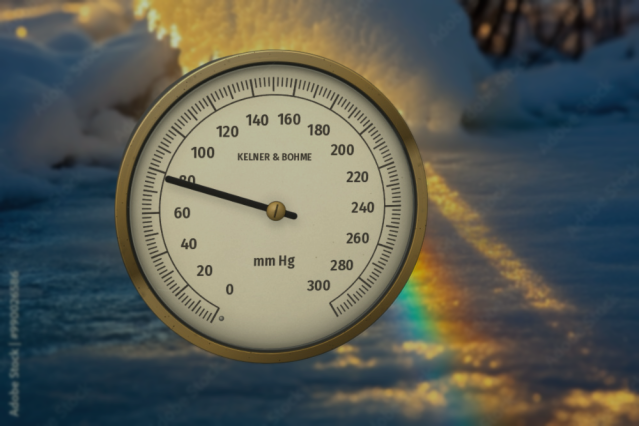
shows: value=78 unit=mmHg
